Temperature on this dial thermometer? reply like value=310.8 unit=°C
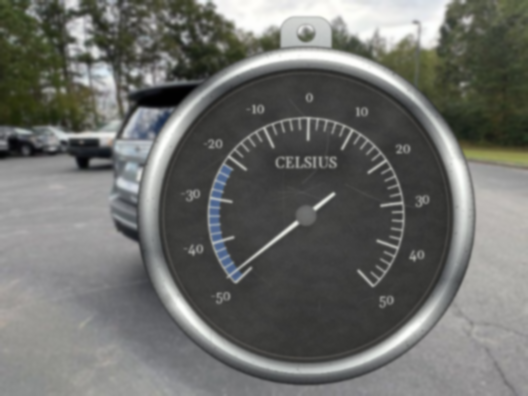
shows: value=-48 unit=°C
